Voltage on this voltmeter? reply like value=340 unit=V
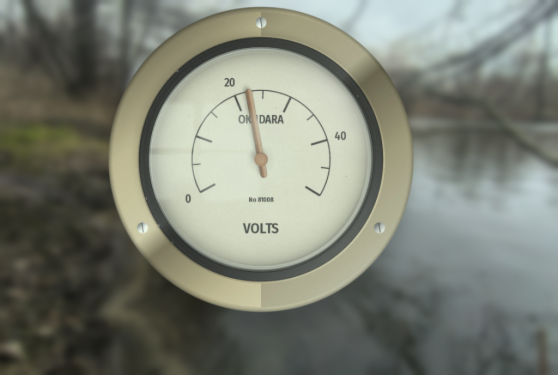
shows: value=22.5 unit=V
